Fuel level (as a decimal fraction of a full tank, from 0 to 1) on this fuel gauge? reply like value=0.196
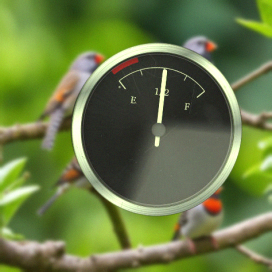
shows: value=0.5
